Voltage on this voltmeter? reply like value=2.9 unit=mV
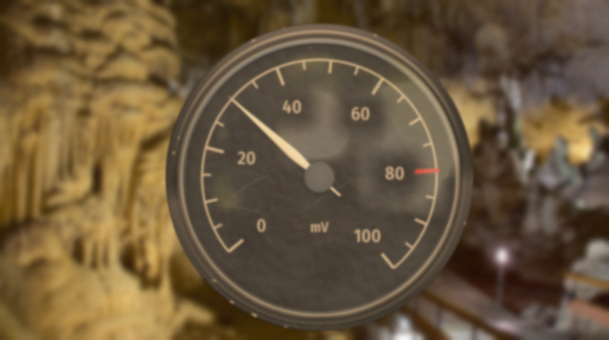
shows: value=30 unit=mV
